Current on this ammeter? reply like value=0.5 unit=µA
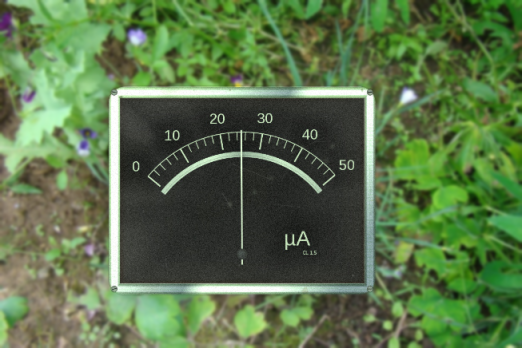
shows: value=25 unit=µA
